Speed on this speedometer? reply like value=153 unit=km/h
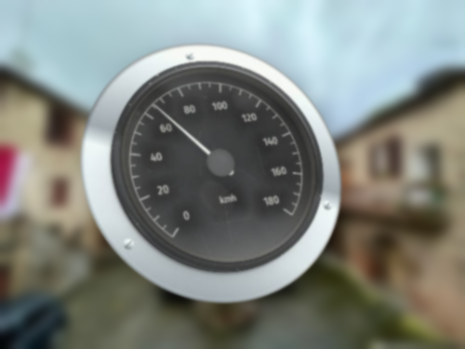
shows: value=65 unit=km/h
